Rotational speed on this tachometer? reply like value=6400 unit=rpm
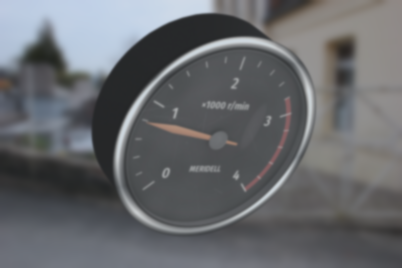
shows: value=800 unit=rpm
